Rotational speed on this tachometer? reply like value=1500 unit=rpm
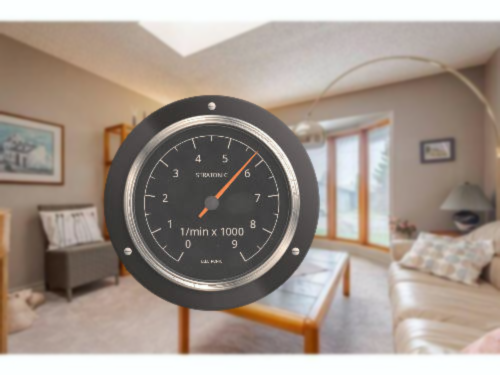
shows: value=5750 unit=rpm
